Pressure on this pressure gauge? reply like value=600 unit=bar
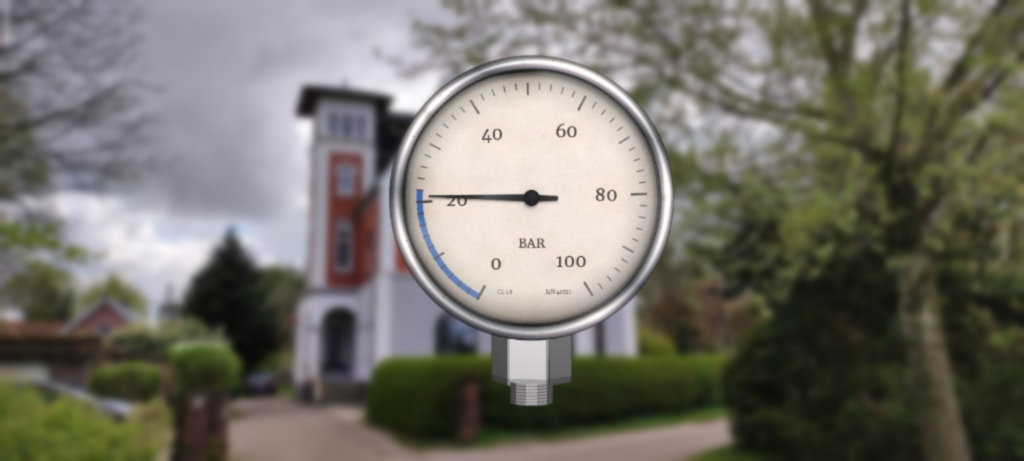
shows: value=21 unit=bar
